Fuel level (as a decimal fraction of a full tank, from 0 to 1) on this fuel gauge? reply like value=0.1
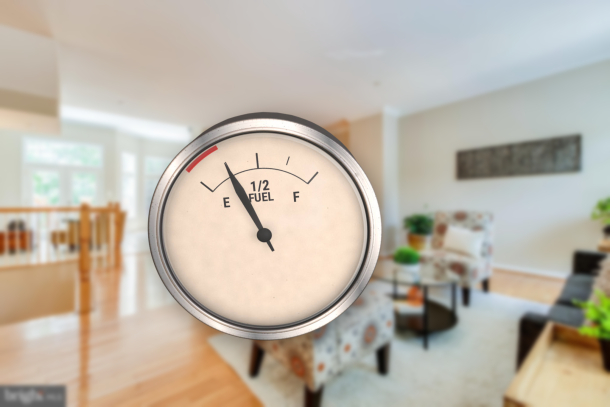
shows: value=0.25
